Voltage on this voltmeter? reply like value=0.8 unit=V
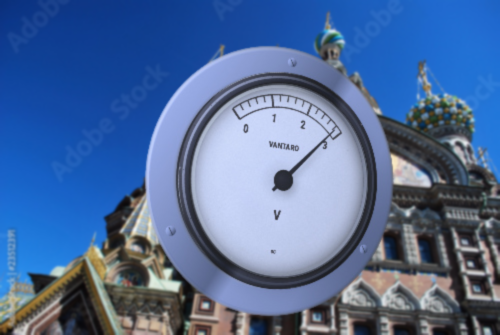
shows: value=2.8 unit=V
